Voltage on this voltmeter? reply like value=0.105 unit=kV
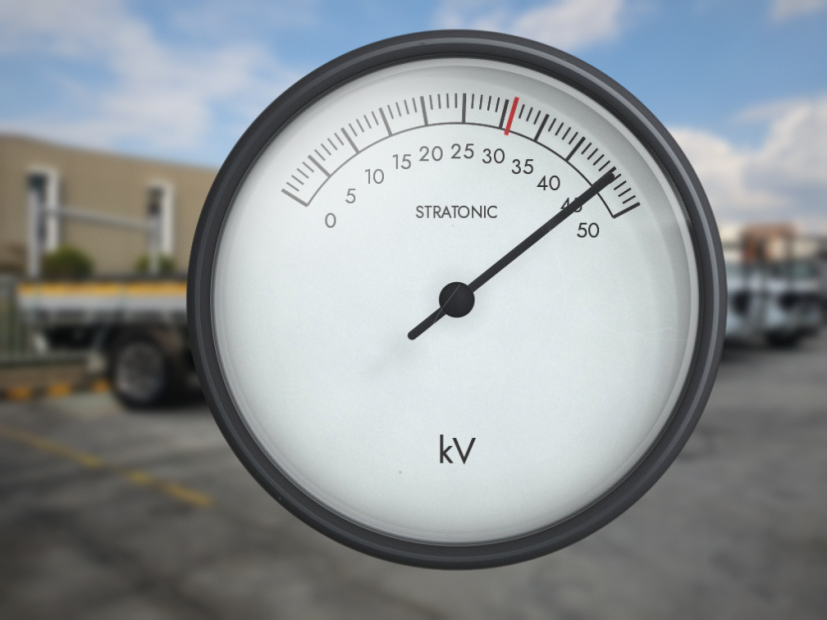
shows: value=45.5 unit=kV
